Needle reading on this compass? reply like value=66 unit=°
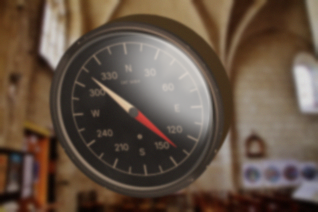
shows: value=135 unit=°
